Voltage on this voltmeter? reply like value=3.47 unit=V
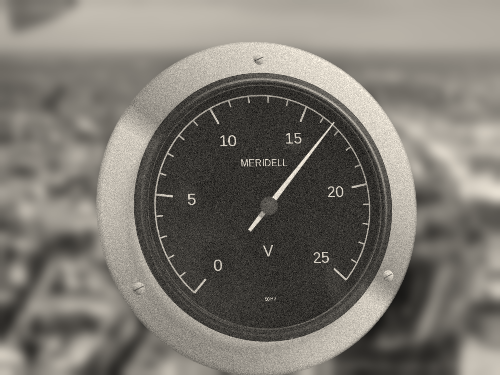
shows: value=16.5 unit=V
